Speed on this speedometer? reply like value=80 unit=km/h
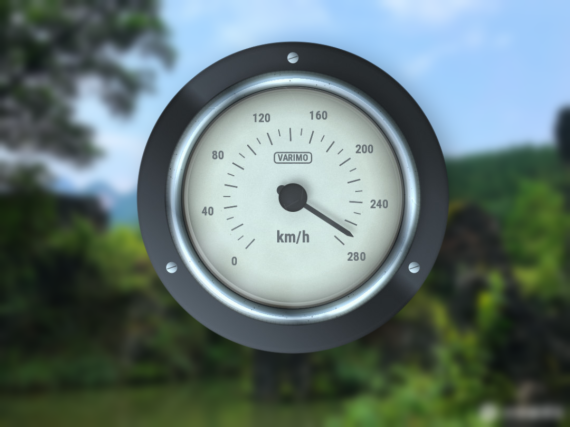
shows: value=270 unit=km/h
